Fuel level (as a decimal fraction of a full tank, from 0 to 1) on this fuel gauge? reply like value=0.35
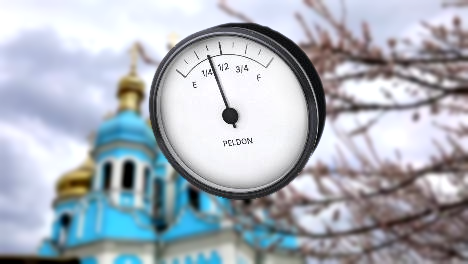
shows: value=0.375
